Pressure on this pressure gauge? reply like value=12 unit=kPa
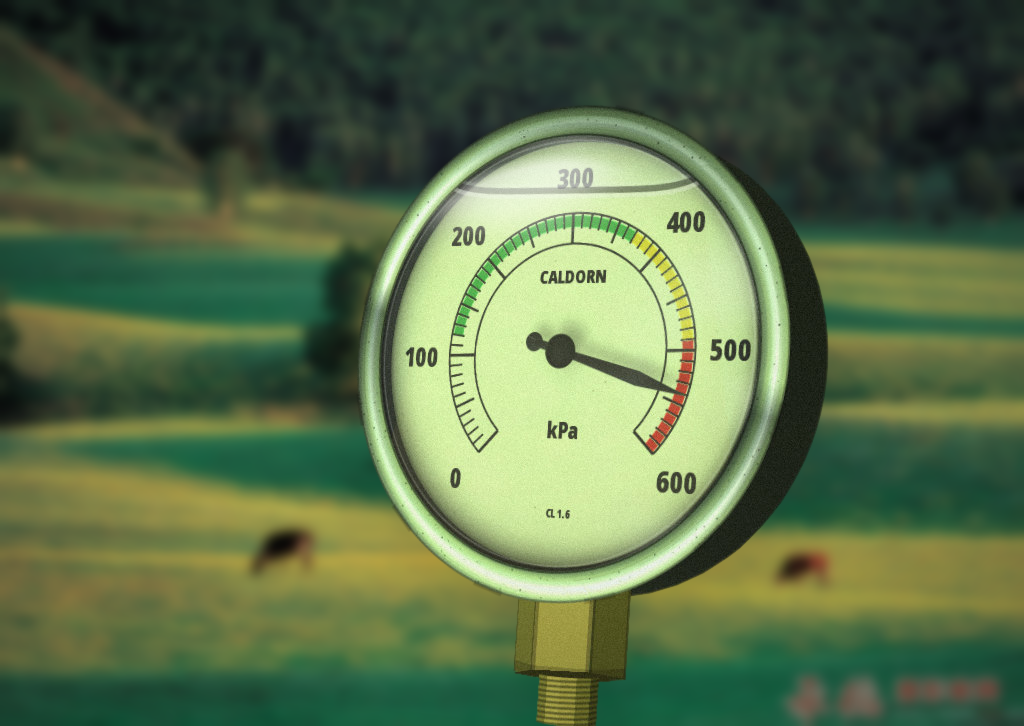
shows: value=540 unit=kPa
